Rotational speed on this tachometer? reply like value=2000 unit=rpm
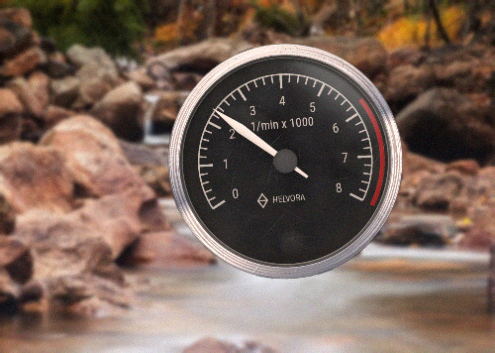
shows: value=2300 unit=rpm
